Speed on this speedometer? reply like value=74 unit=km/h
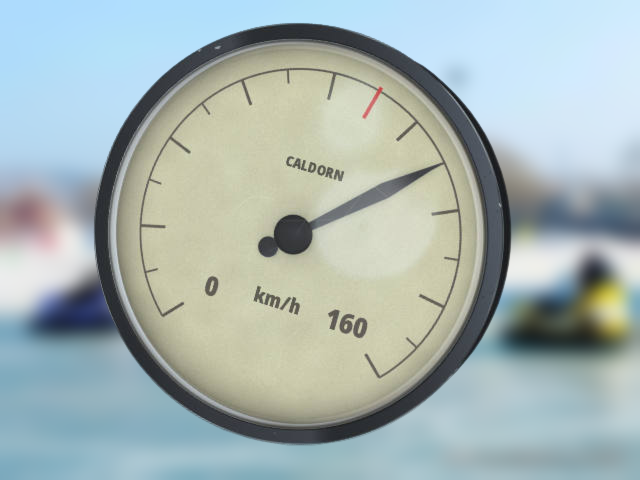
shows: value=110 unit=km/h
